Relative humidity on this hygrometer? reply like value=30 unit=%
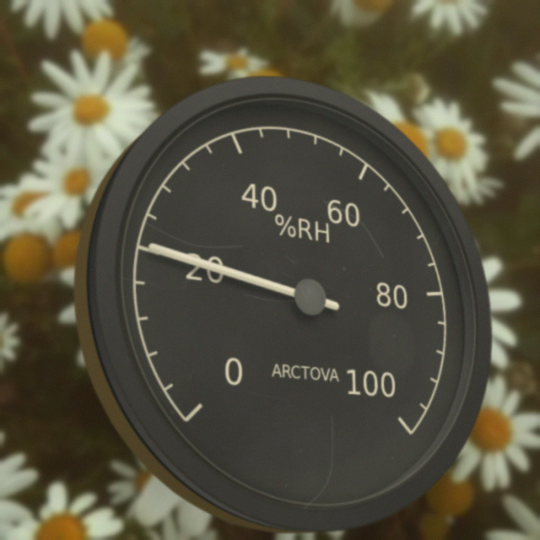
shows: value=20 unit=%
